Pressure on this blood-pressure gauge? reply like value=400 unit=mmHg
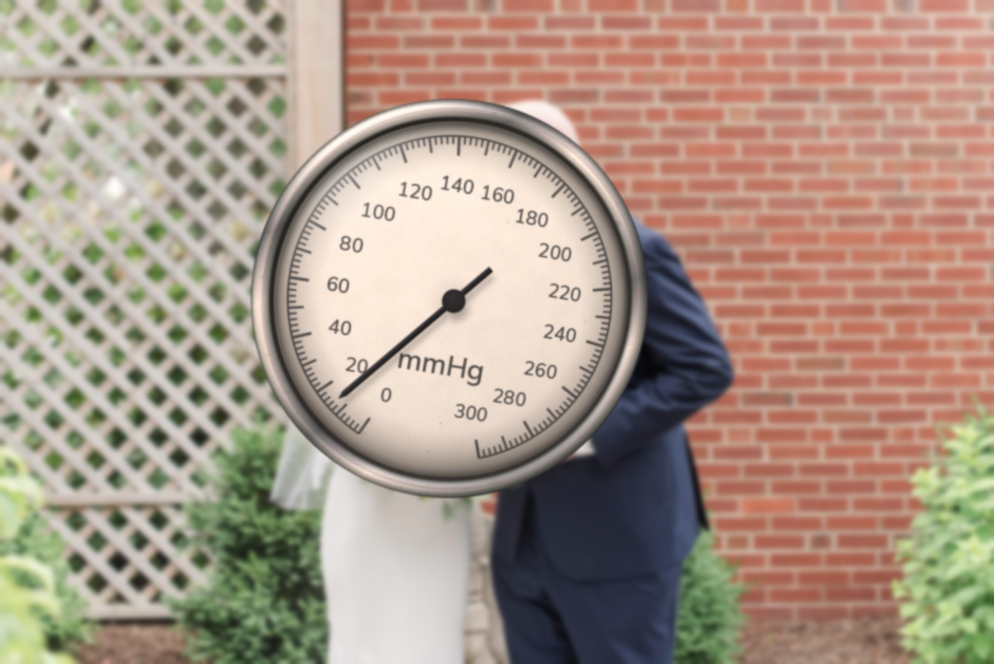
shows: value=14 unit=mmHg
